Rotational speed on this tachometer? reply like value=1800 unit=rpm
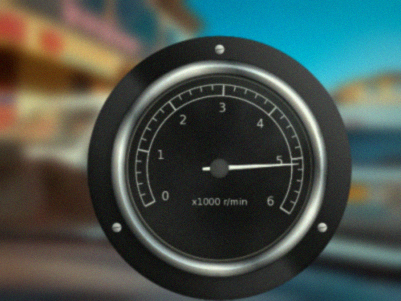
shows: value=5100 unit=rpm
